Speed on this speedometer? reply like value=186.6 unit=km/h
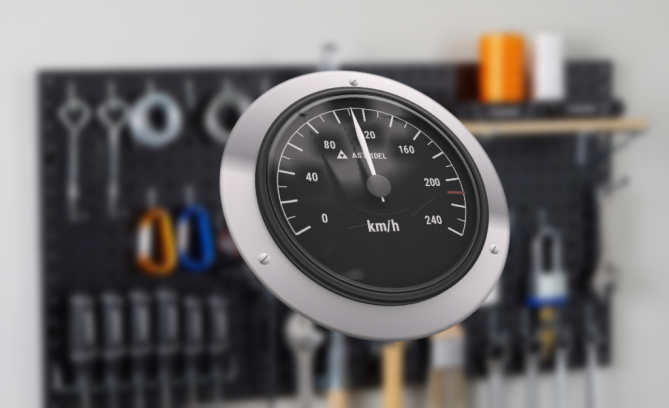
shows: value=110 unit=km/h
